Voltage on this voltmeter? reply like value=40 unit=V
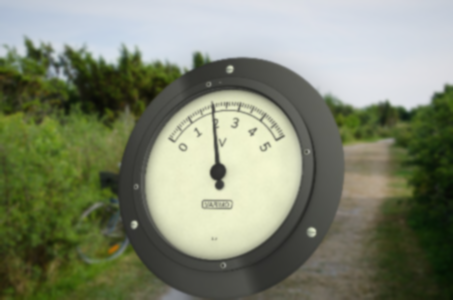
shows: value=2 unit=V
